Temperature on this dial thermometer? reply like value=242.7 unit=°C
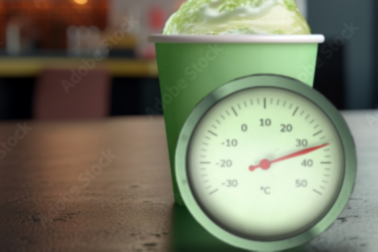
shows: value=34 unit=°C
